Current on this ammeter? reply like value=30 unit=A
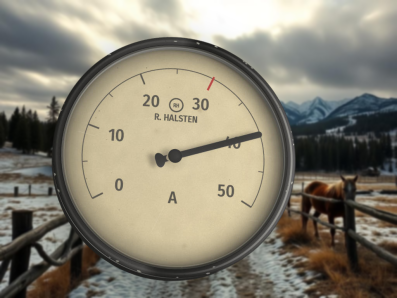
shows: value=40 unit=A
